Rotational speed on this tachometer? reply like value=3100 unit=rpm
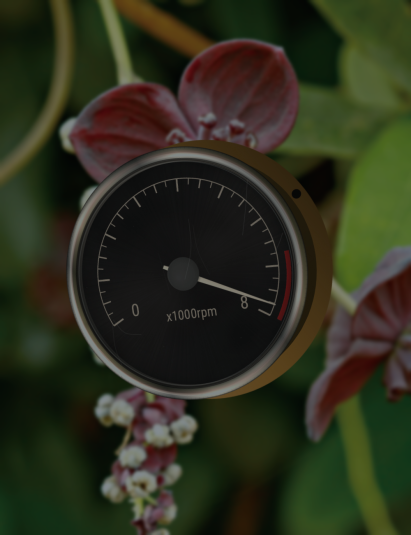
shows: value=7750 unit=rpm
